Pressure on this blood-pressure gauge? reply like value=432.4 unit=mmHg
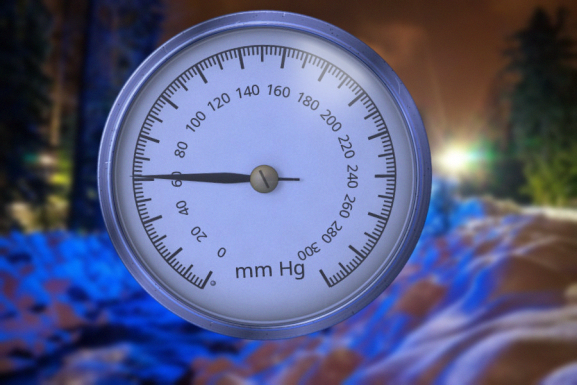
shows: value=62 unit=mmHg
